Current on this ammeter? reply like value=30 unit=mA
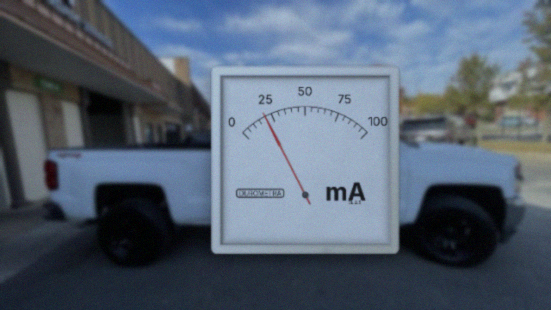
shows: value=20 unit=mA
